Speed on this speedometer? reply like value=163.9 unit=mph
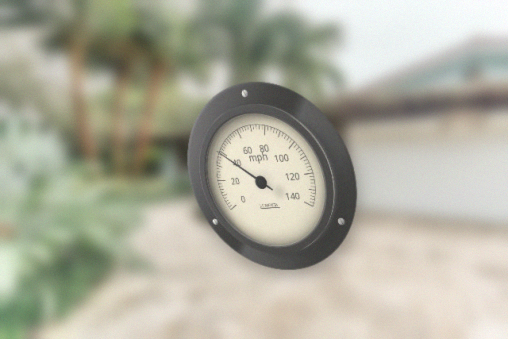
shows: value=40 unit=mph
